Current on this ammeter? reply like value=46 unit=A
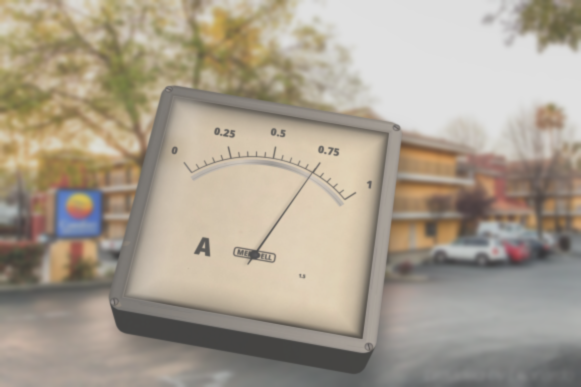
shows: value=0.75 unit=A
